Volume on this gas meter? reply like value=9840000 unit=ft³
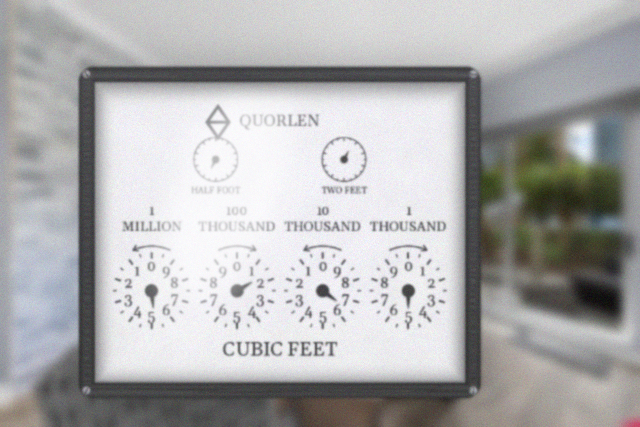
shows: value=516500 unit=ft³
